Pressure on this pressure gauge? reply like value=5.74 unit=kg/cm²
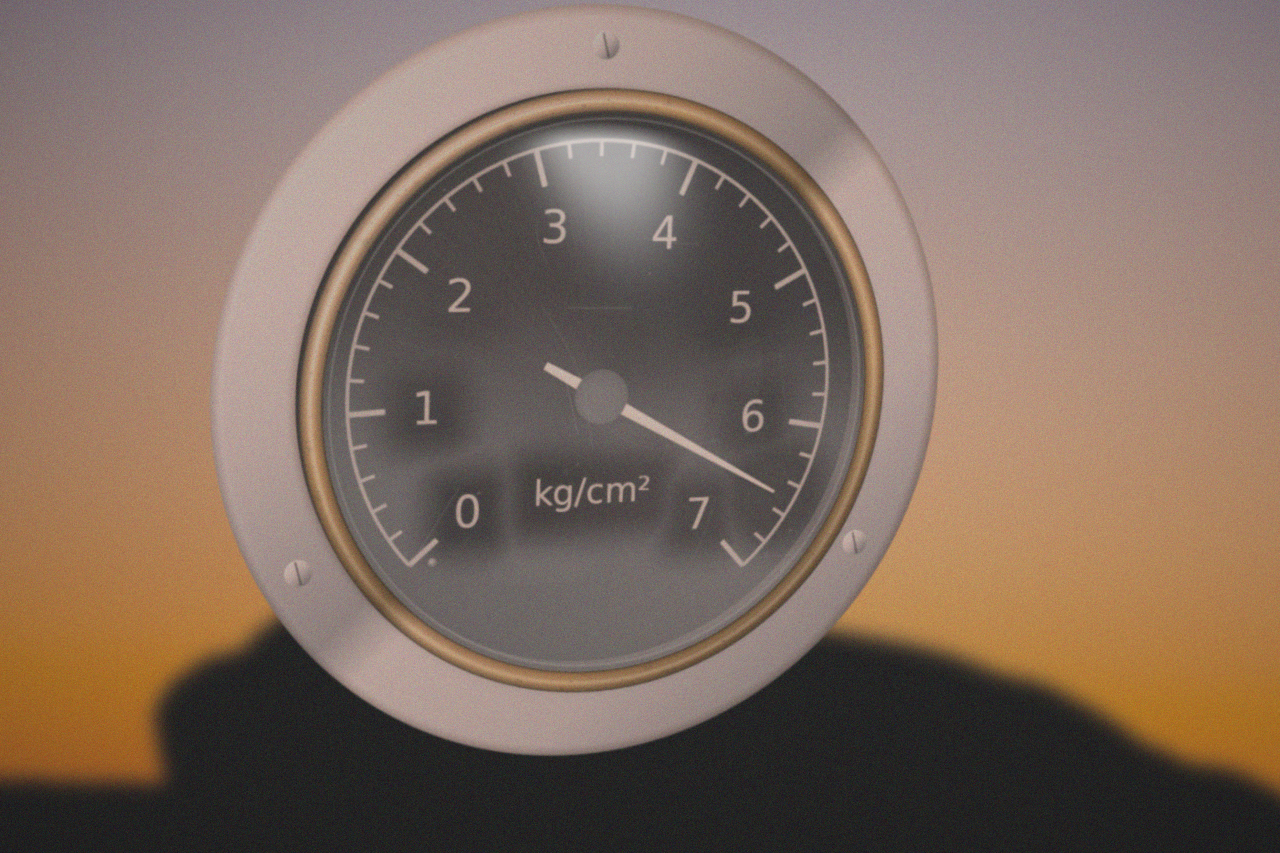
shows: value=6.5 unit=kg/cm²
